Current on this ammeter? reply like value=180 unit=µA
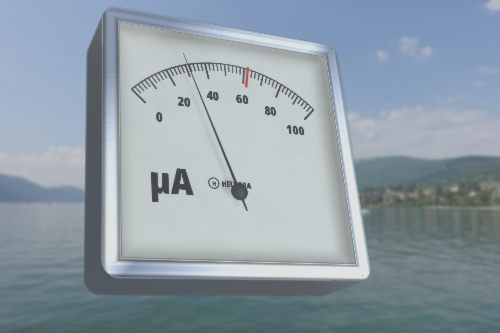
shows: value=30 unit=µA
